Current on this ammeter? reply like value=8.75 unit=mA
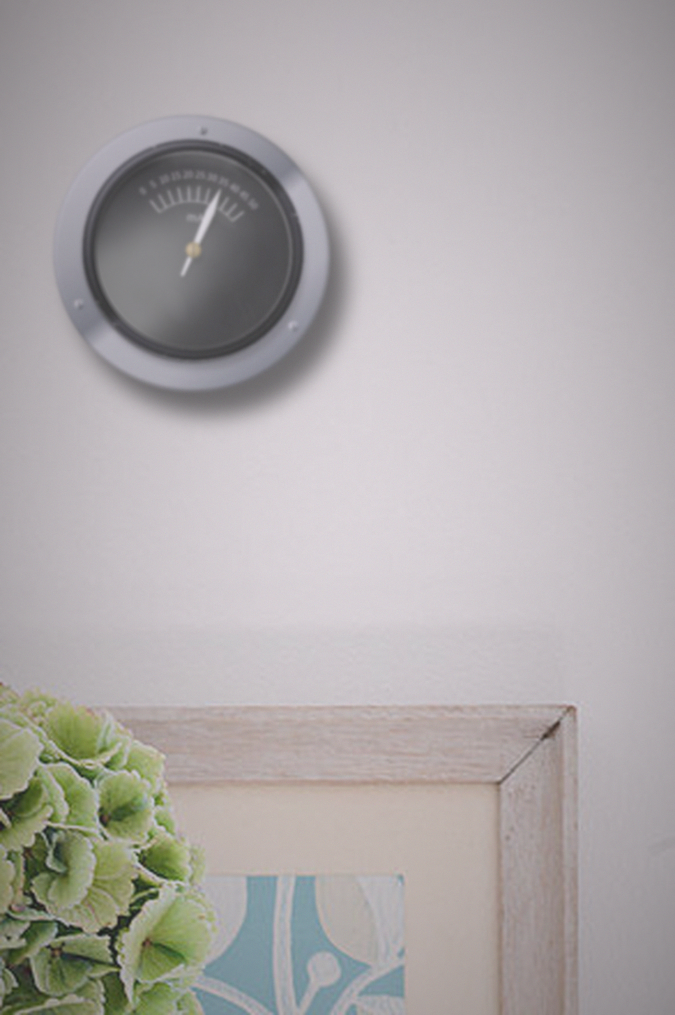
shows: value=35 unit=mA
